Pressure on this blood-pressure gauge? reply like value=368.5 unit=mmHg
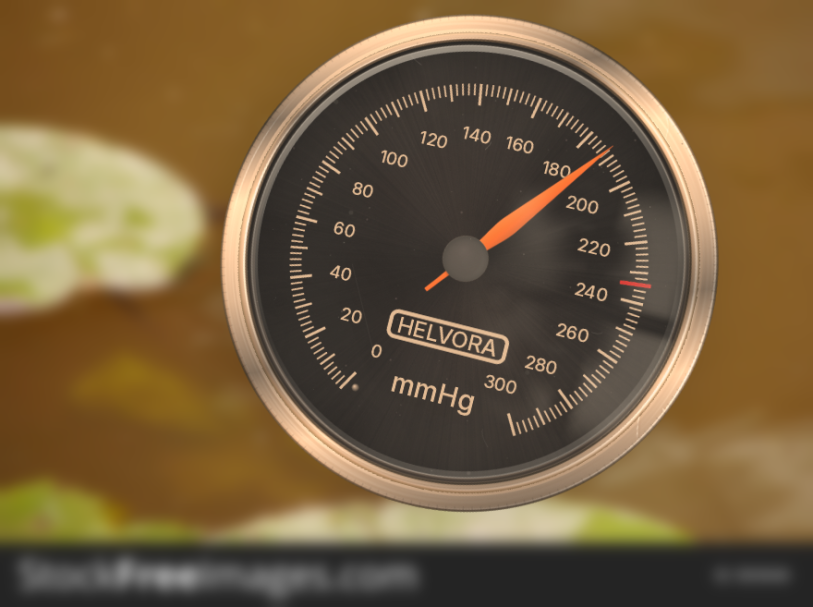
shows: value=188 unit=mmHg
